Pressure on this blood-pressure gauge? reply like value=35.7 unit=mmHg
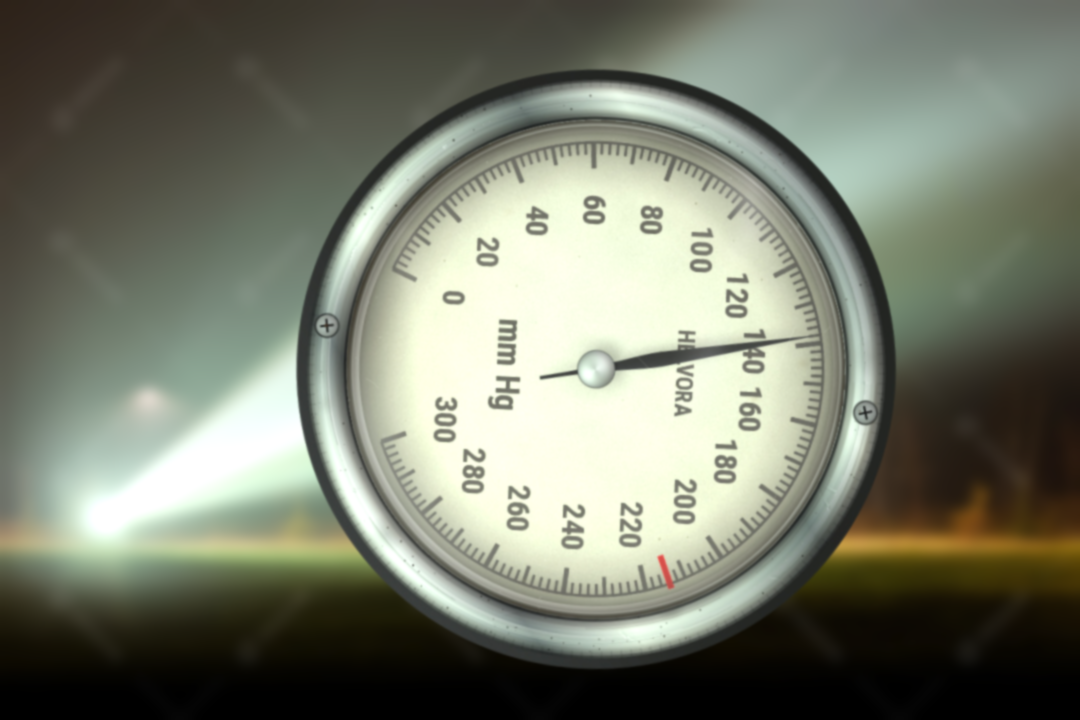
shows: value=138 unit=mmHg
